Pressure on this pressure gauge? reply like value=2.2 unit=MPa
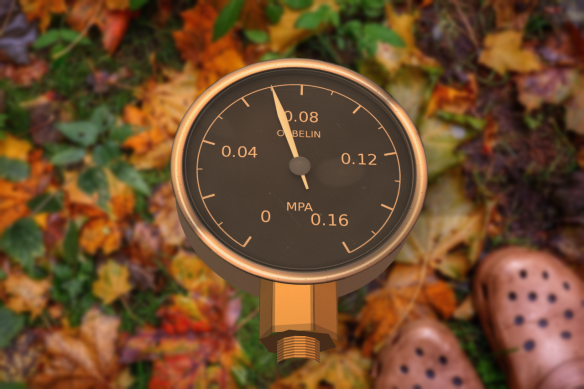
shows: value=0.07 unit=MPa
